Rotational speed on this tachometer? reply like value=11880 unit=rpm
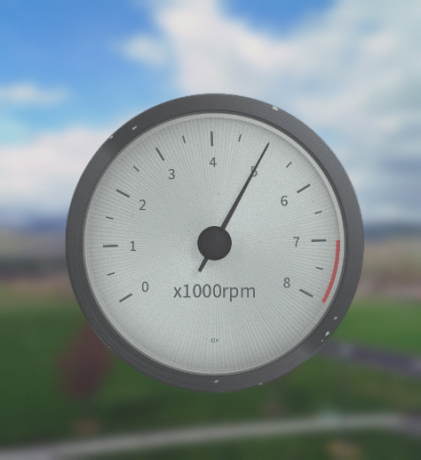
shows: value=5000 unit=rpm
